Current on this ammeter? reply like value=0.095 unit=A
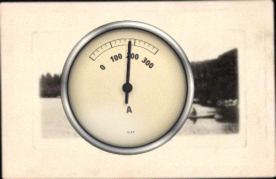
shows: value=180 unit=A
